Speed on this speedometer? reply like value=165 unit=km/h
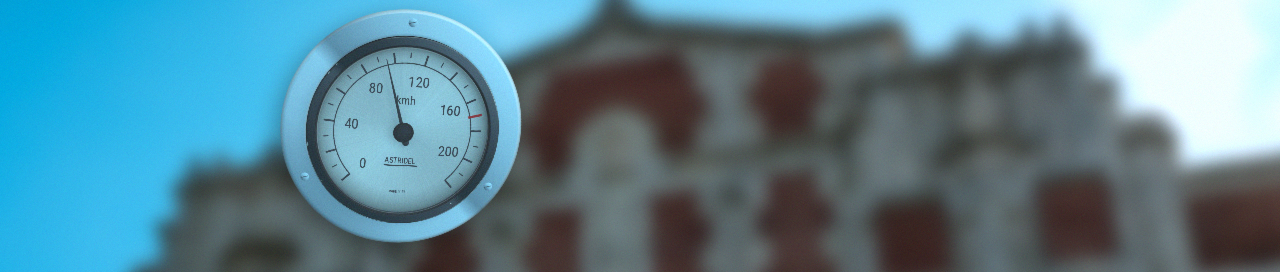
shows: value=95 unit=km/h
